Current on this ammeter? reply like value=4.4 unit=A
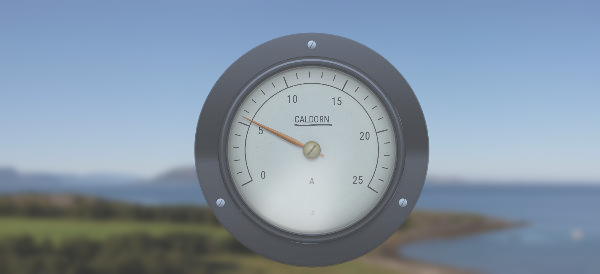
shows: value=5.5 unit=A
